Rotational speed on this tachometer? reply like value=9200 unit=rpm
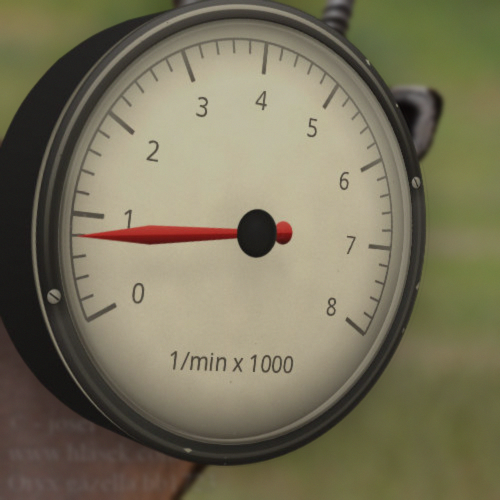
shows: value=800 unit=rpm
